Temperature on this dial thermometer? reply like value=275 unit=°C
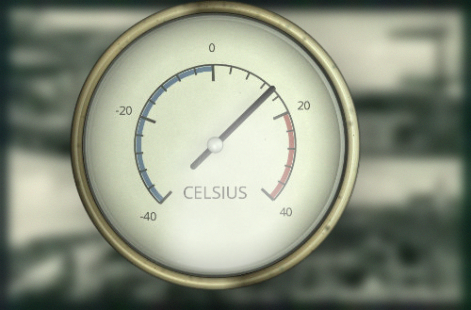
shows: value=14 unit=°C
